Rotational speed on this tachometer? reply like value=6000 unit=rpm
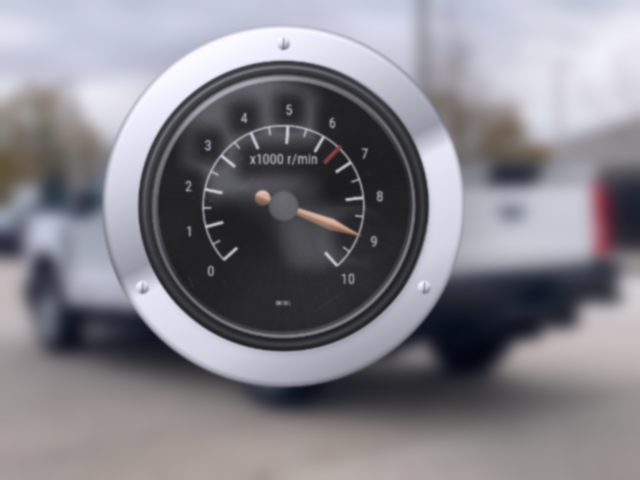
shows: value=9000 unit=rpm
